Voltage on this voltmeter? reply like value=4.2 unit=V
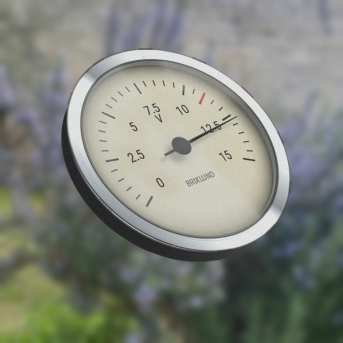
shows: value=12.75 unit=V
